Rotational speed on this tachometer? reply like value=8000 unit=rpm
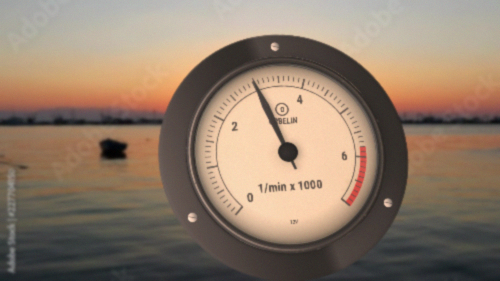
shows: value=3000 unit=rpm
